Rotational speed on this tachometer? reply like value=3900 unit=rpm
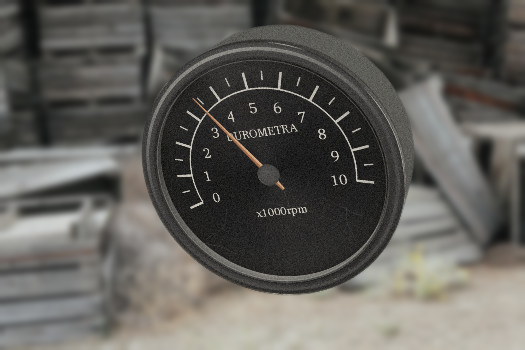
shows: value=3500 unit=rpm
